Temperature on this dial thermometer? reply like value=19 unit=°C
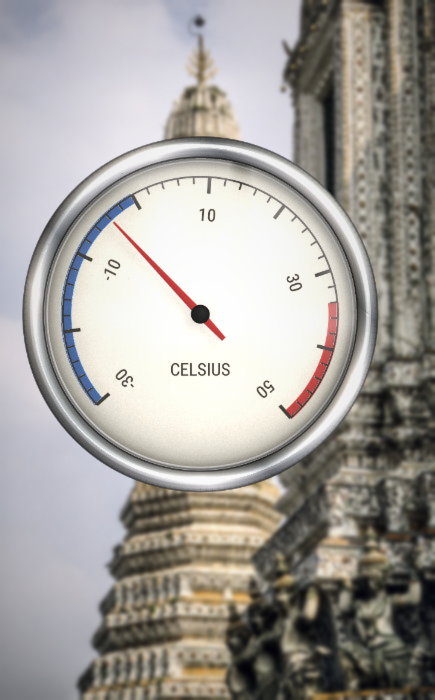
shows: value=-4 unit=°C
